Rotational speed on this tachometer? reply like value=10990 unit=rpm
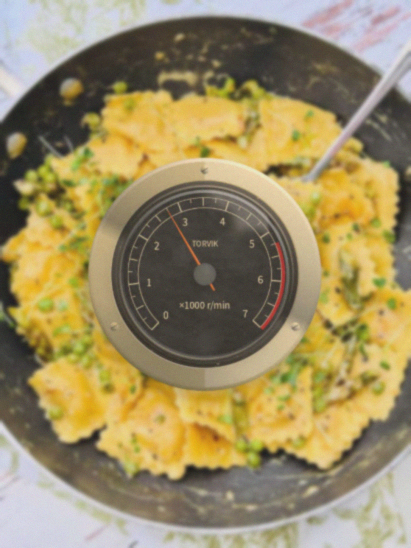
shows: value=2750 unit=rpm
